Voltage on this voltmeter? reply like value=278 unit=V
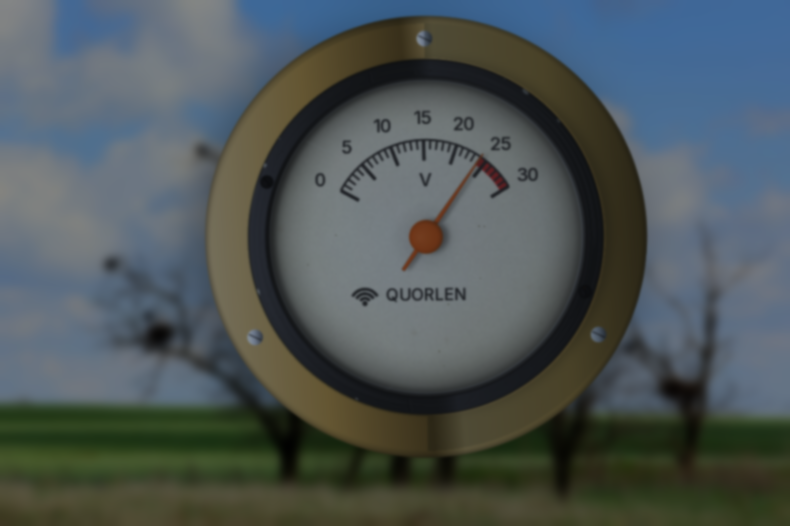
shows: value=24 unit=V
